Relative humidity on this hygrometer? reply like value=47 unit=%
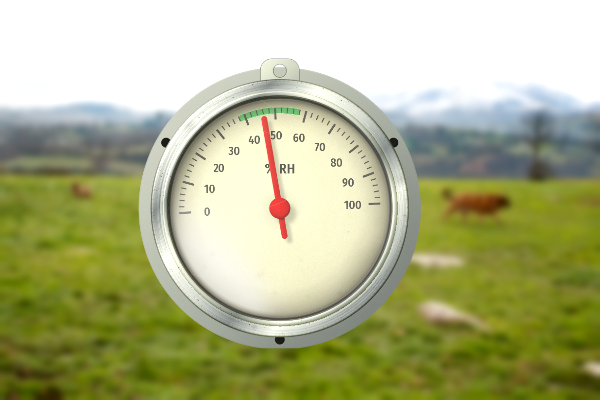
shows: value=46 unit=%
